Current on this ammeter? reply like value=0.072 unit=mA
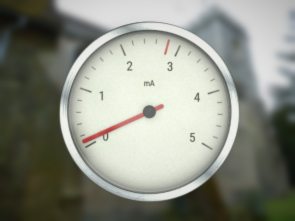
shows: value=0.1 unit=mA
